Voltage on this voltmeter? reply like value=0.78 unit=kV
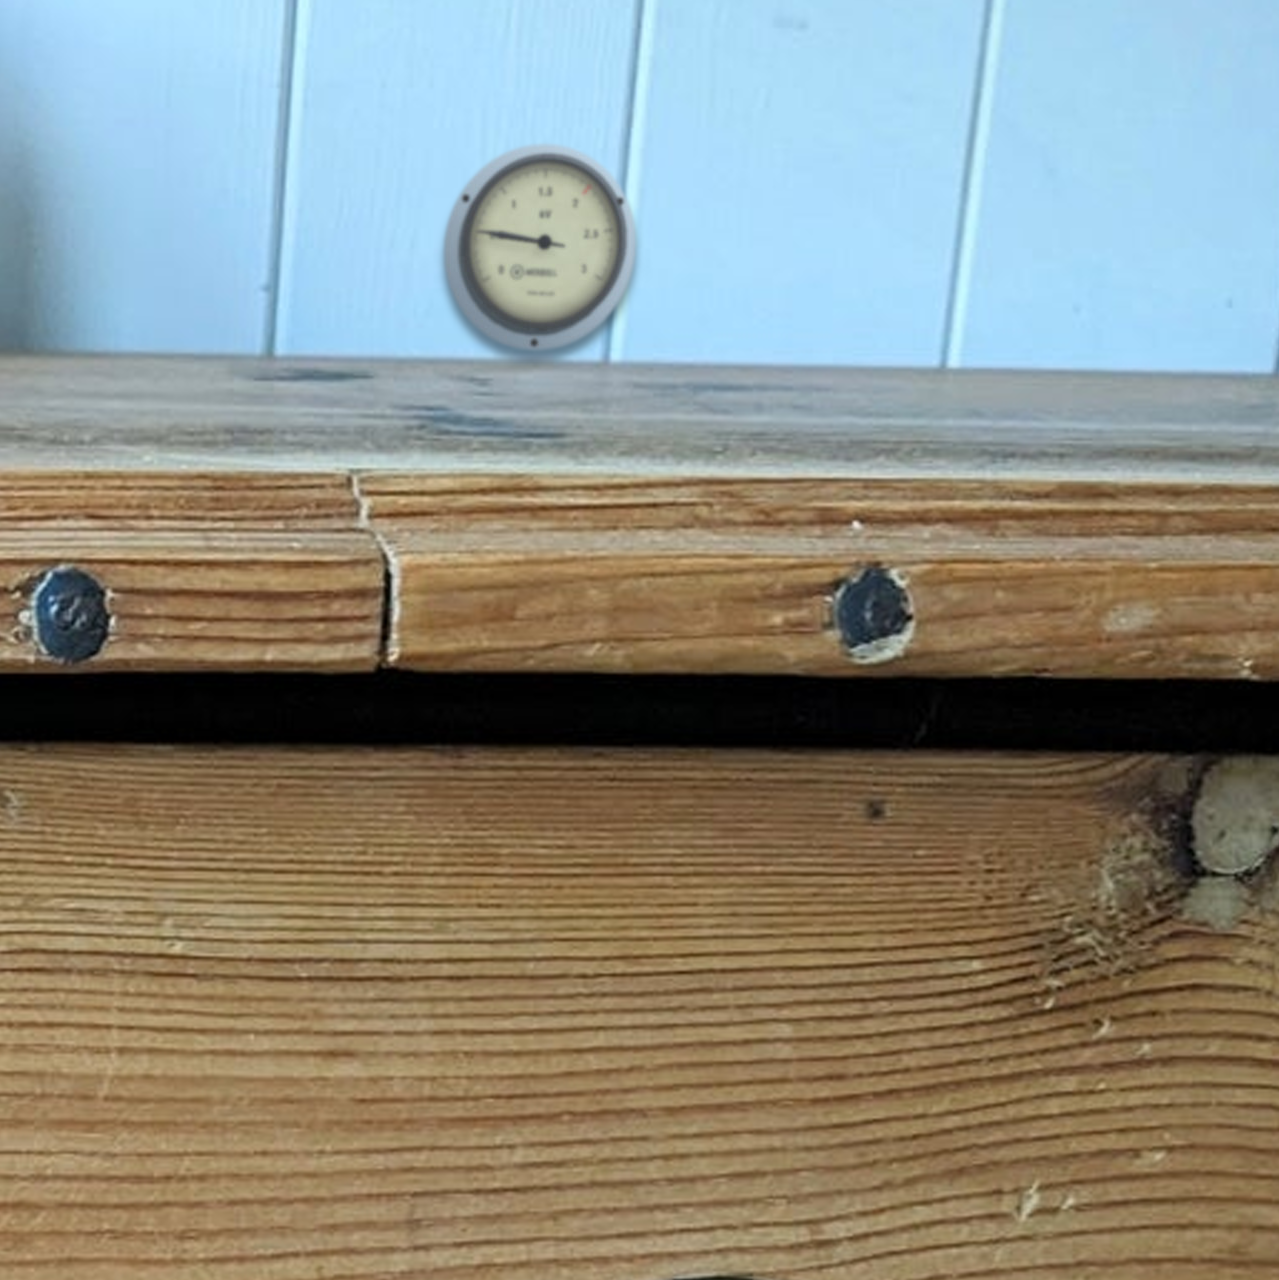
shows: value=0.5 unit=kV
